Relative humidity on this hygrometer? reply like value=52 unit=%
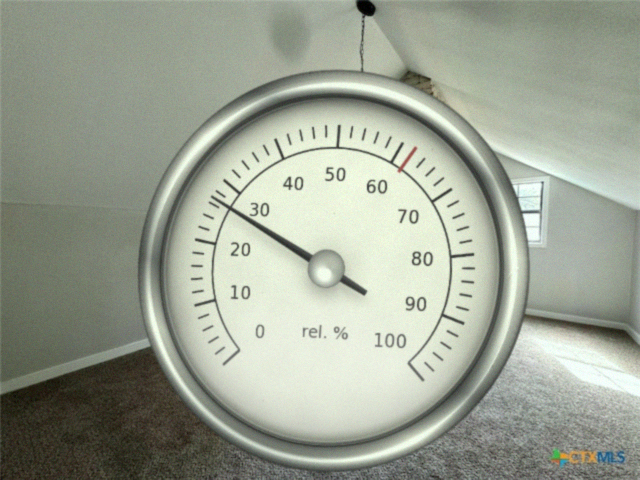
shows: value=27 unit=%
